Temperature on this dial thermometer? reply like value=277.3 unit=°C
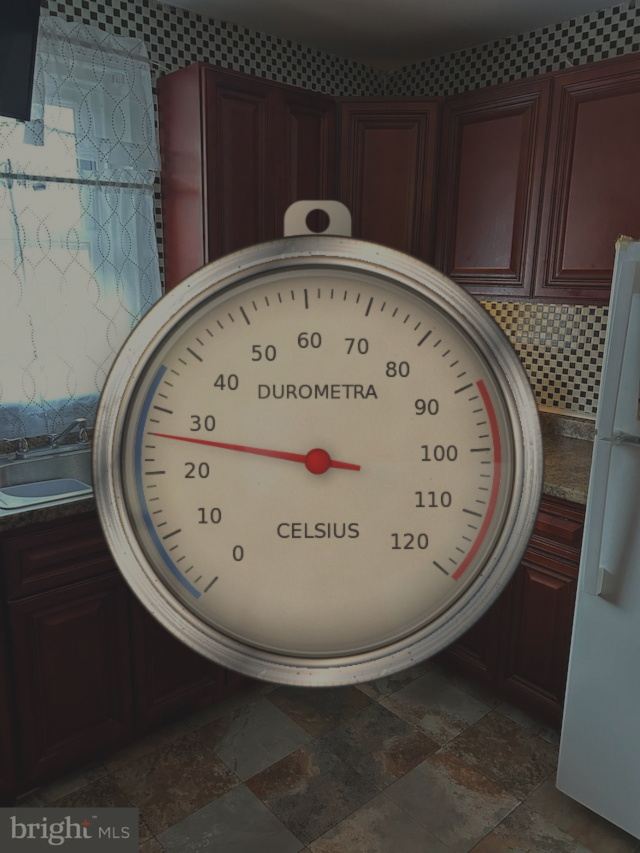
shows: value=26 unit=°C
